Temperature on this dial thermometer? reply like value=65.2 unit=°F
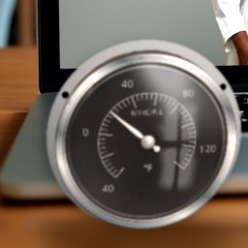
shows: value=20 unit=°F
